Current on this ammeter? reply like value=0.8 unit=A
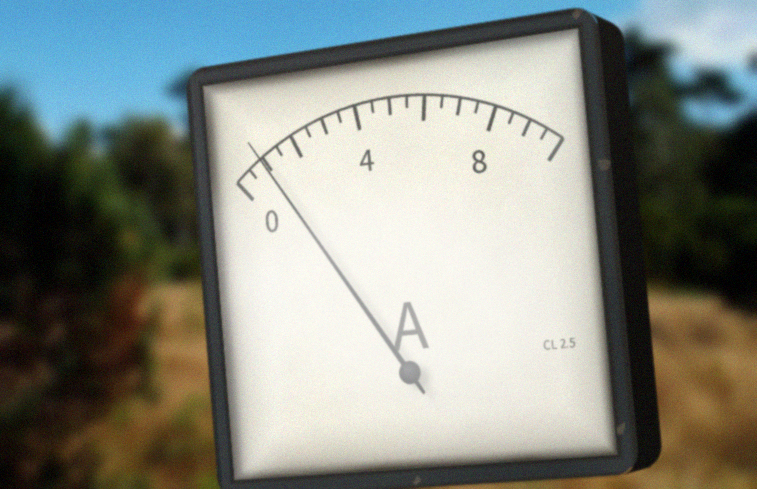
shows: value=1 unit=A
